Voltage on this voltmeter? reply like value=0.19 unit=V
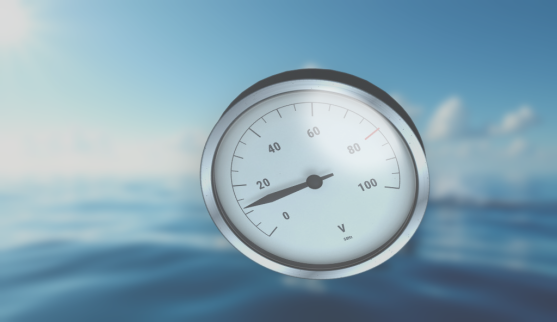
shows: value=12.5 unit=V
